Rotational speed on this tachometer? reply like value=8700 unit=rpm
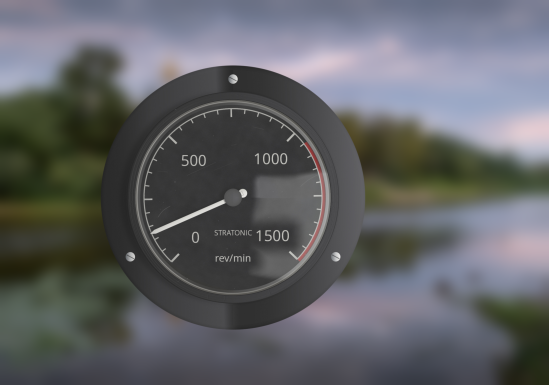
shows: value=125 unit=rpm
